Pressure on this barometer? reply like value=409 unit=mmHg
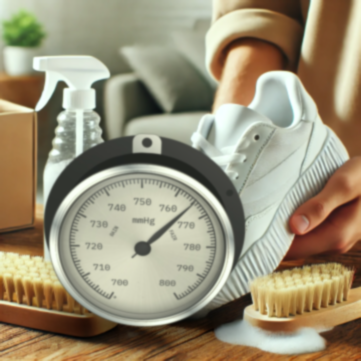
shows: value=765 unit=mmHg
